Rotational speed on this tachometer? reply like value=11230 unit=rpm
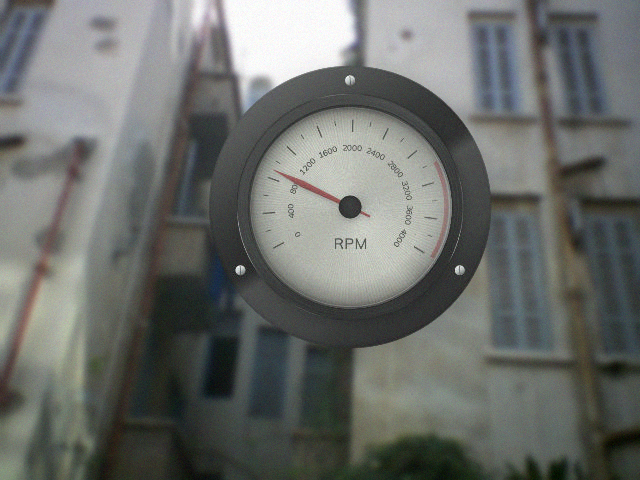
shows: value=900 unit=rpm
